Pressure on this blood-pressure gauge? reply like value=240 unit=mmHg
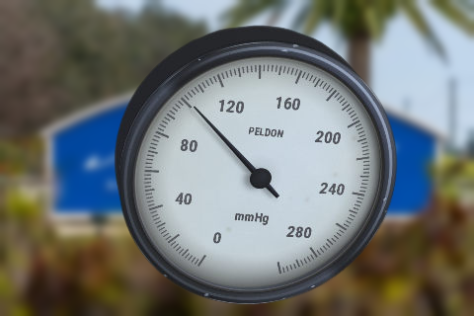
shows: value=102 unit=mmHg
